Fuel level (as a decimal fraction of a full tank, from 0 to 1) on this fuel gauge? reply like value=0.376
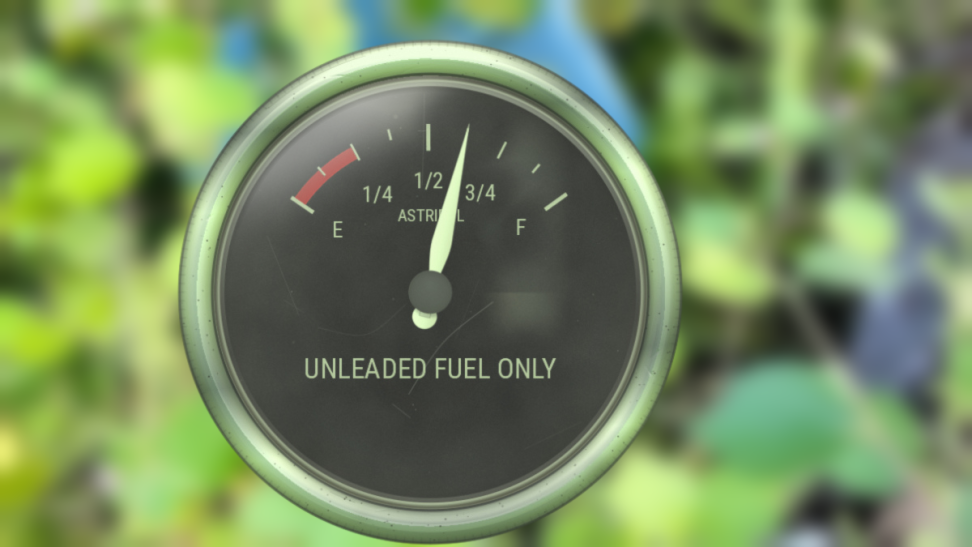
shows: value=0.625
